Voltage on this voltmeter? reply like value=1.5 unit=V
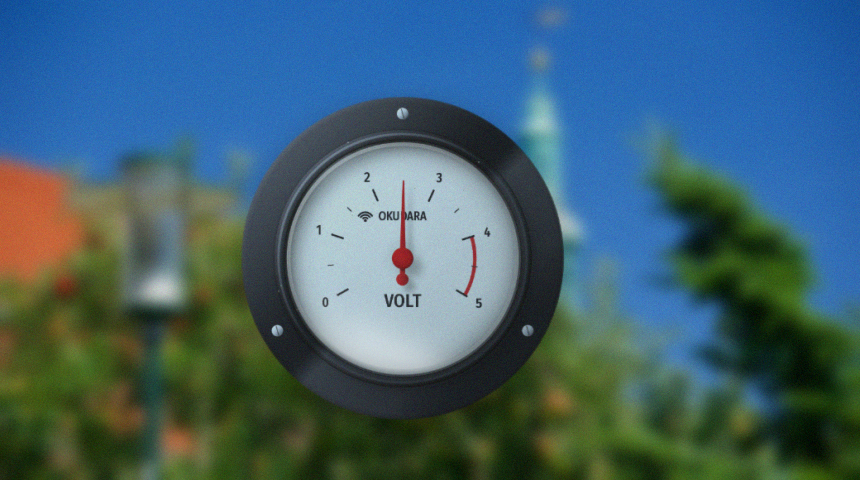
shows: value=2.5 unit=V
